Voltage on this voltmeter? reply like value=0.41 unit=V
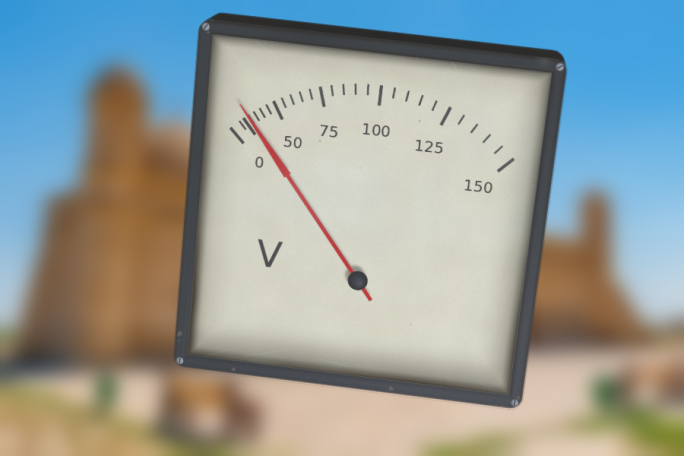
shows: value=30 unit=V
